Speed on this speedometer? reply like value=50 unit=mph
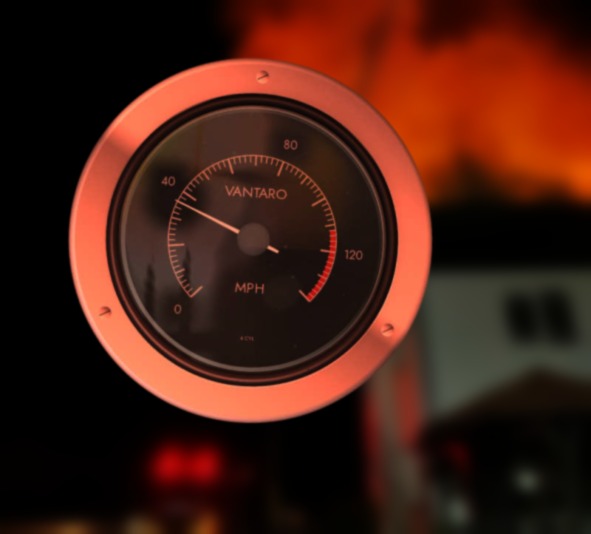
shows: value=36 unit=mph
